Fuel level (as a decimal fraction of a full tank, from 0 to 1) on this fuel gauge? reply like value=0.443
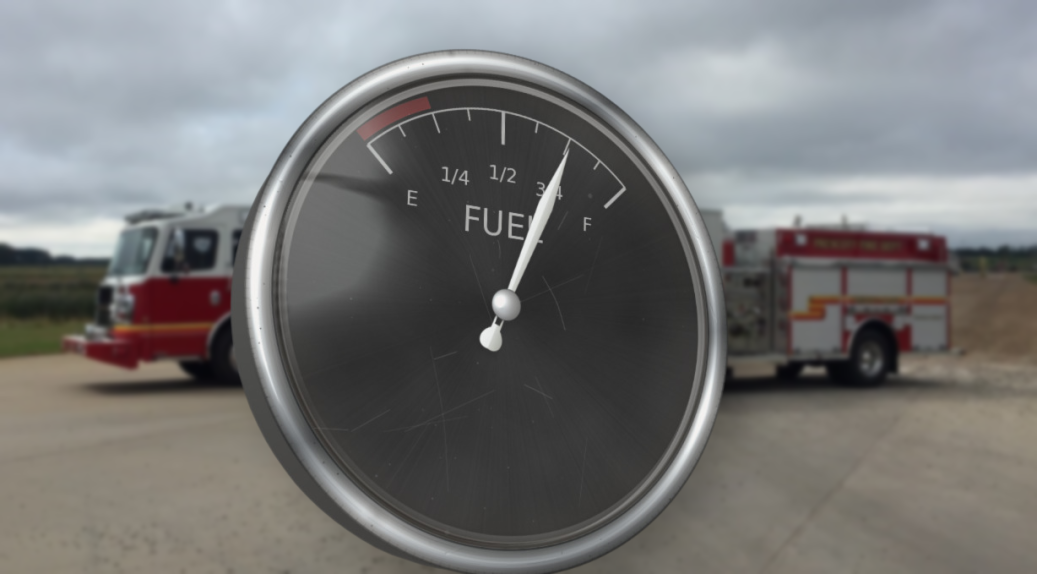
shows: value=0.75
